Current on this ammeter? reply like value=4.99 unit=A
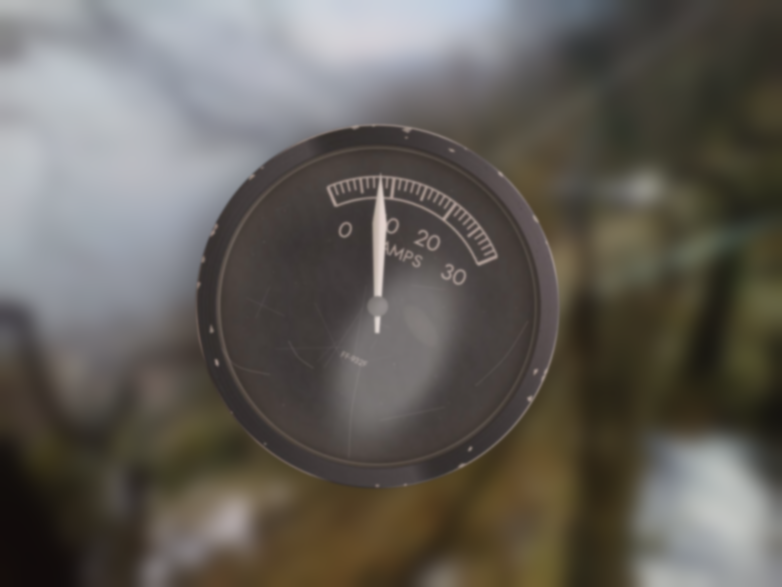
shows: value=8 unit=A
